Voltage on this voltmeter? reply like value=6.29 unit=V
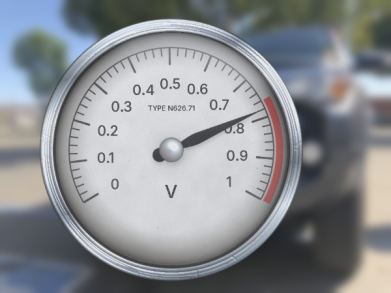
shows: value=0.78 unit=V
